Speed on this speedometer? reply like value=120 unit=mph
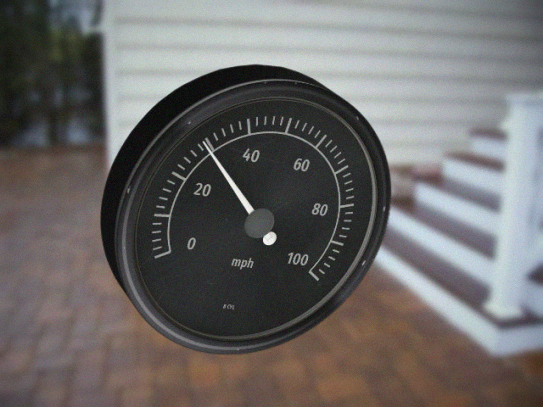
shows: value=29 unit=mph
